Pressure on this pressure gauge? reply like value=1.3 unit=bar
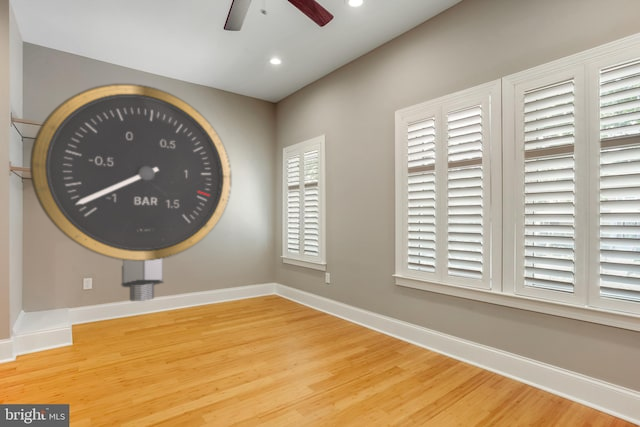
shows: value=-0.9 unit=bar
